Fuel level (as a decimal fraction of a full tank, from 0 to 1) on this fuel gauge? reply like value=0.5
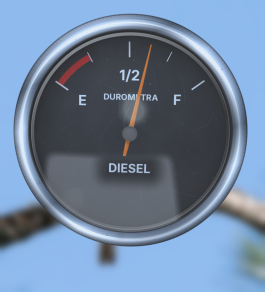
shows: value=0.625
